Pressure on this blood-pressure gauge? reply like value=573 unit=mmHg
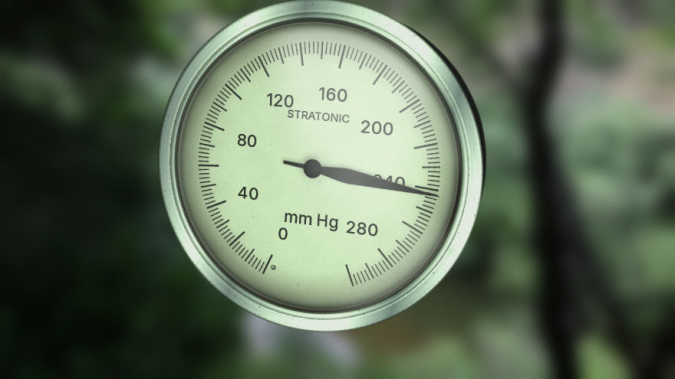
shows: value=242 unit=mmHg
